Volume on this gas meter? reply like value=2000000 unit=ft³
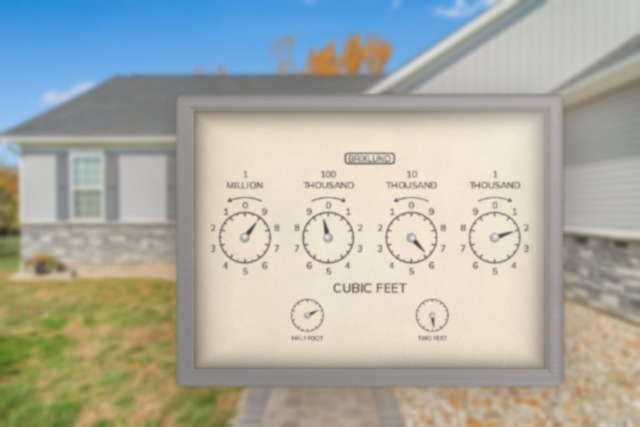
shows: value=896200 unit=ft³
